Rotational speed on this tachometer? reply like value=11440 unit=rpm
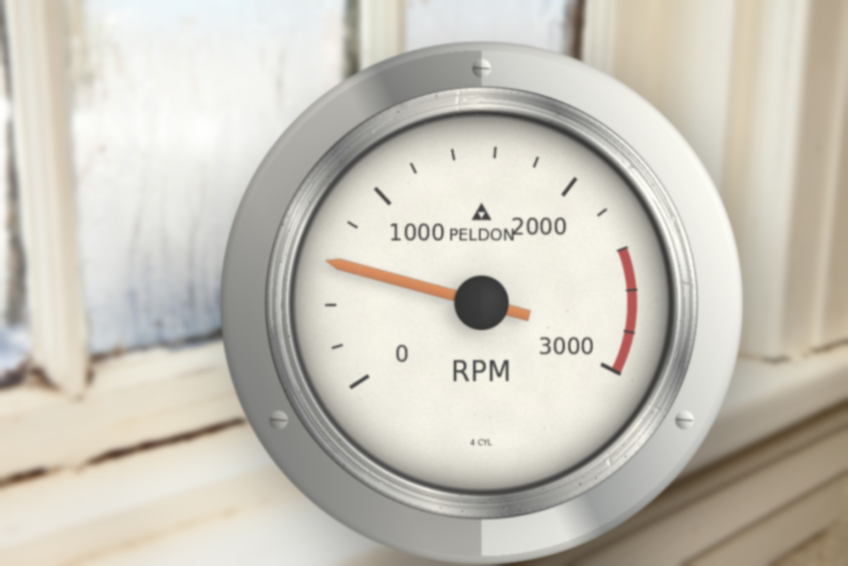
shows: value=600 unit=rpm
